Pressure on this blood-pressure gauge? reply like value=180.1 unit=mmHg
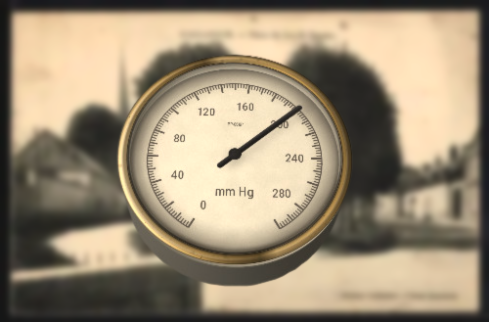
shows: value=200 unit=mmHg
